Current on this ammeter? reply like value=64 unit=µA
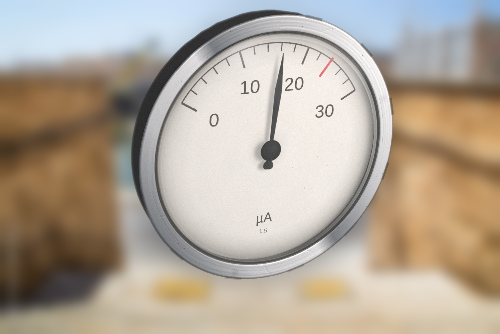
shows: value=16 unit=µA
